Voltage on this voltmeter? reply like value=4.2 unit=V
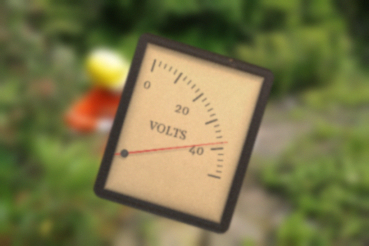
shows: value=38 unit=V
